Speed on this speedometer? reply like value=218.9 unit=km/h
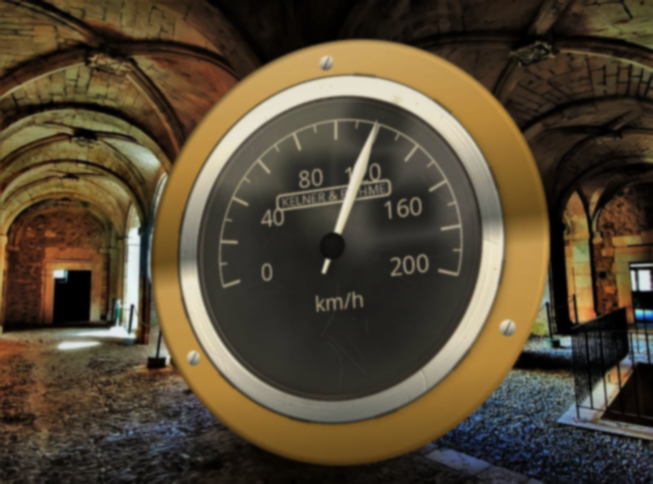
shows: value=120 unit=km/h
